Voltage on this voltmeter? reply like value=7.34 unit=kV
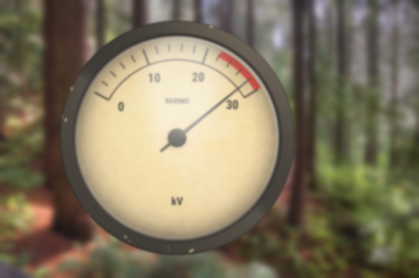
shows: value=28 unit=kV
